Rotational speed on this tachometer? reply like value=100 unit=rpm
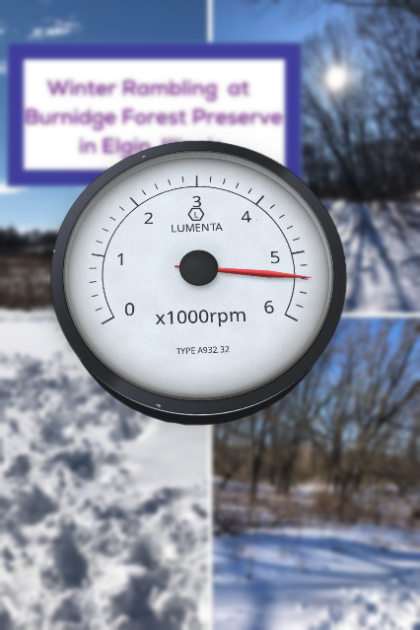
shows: value=5400 unit=rpm
